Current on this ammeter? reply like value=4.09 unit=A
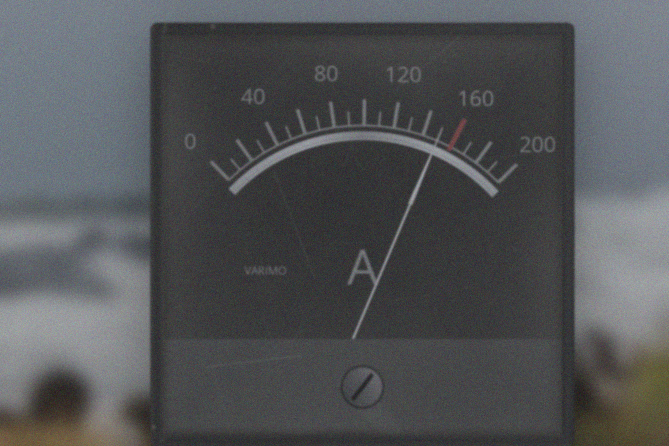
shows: value=150 unit=A
